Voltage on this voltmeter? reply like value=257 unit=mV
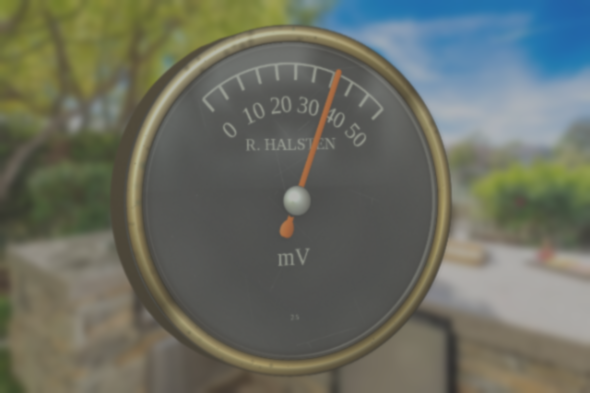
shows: value=35 unit=mV
